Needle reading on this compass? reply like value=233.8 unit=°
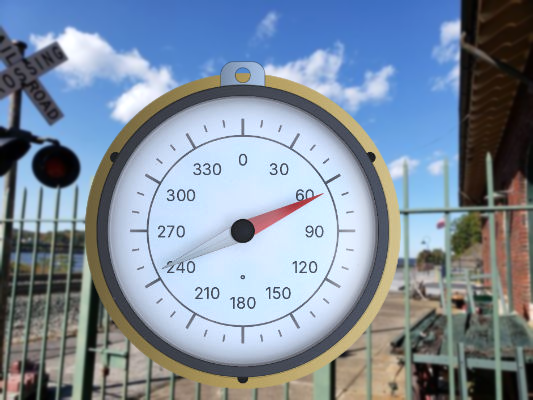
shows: value=65 unit=°
